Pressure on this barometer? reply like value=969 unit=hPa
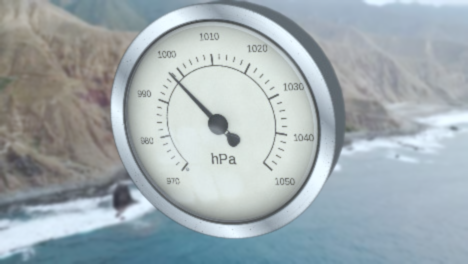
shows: value=998 unit=hPa
